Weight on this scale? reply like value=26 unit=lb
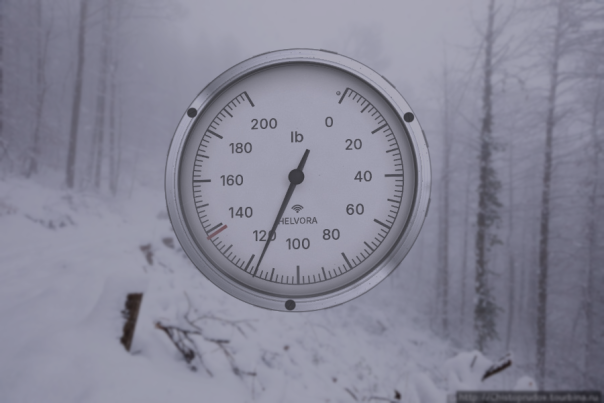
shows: value=116 unit=lb
